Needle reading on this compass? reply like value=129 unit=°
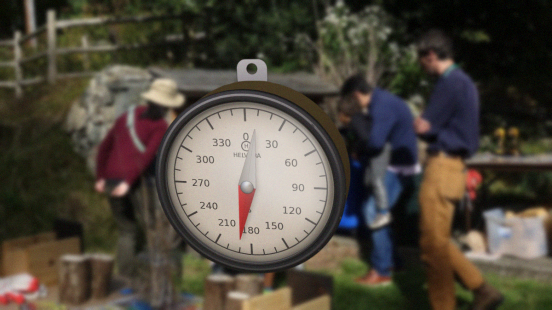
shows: value=190 unit=°
